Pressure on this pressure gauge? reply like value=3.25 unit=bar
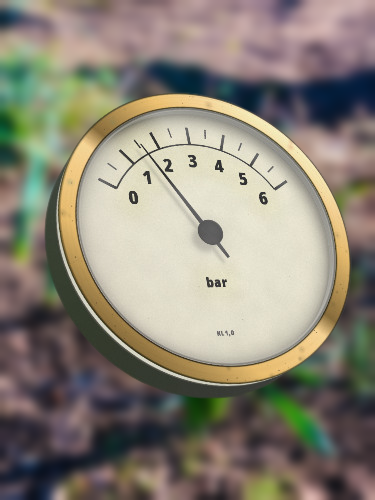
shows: value=1.5 unit=bar
